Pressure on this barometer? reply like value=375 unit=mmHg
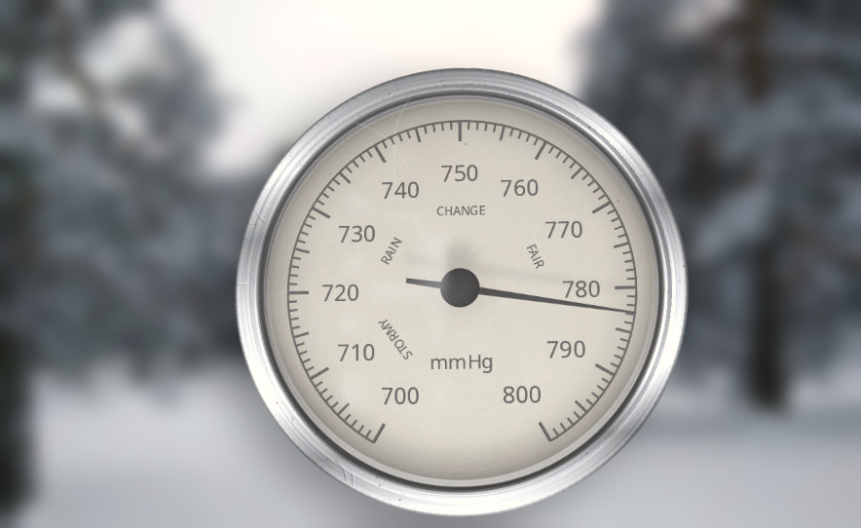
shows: value=783 unit=mmHg
